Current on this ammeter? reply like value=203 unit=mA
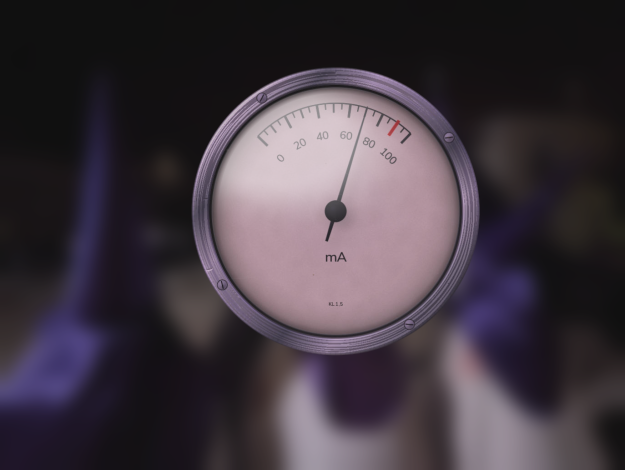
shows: value=70 unit=mA
